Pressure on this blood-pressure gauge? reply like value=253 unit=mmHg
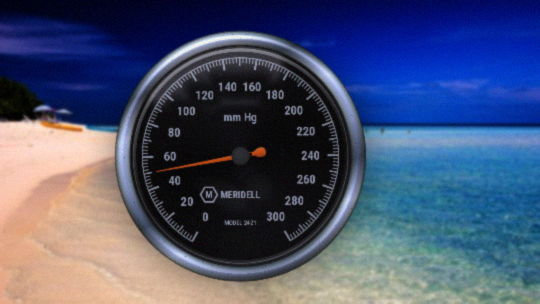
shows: value=50 unit=mmHg
